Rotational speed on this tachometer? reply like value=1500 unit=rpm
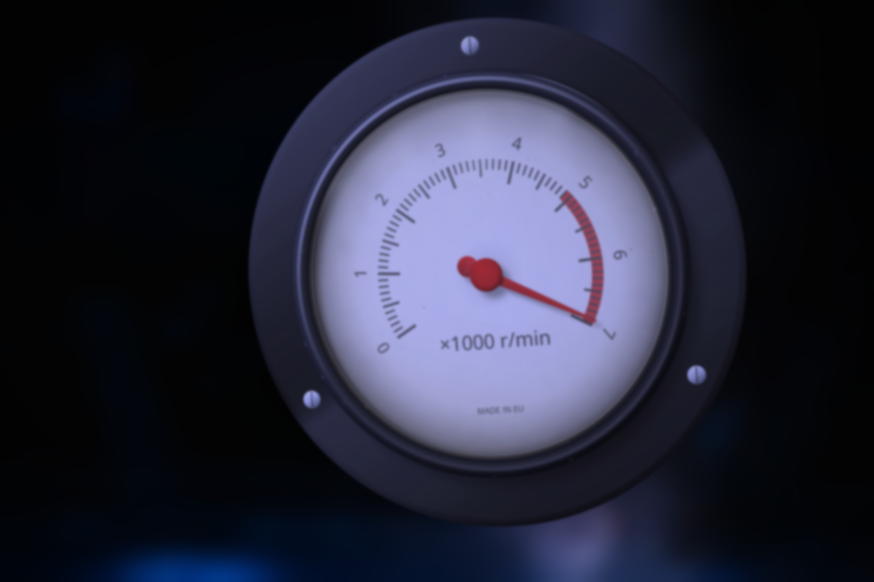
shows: value=6900 unit=rpm
